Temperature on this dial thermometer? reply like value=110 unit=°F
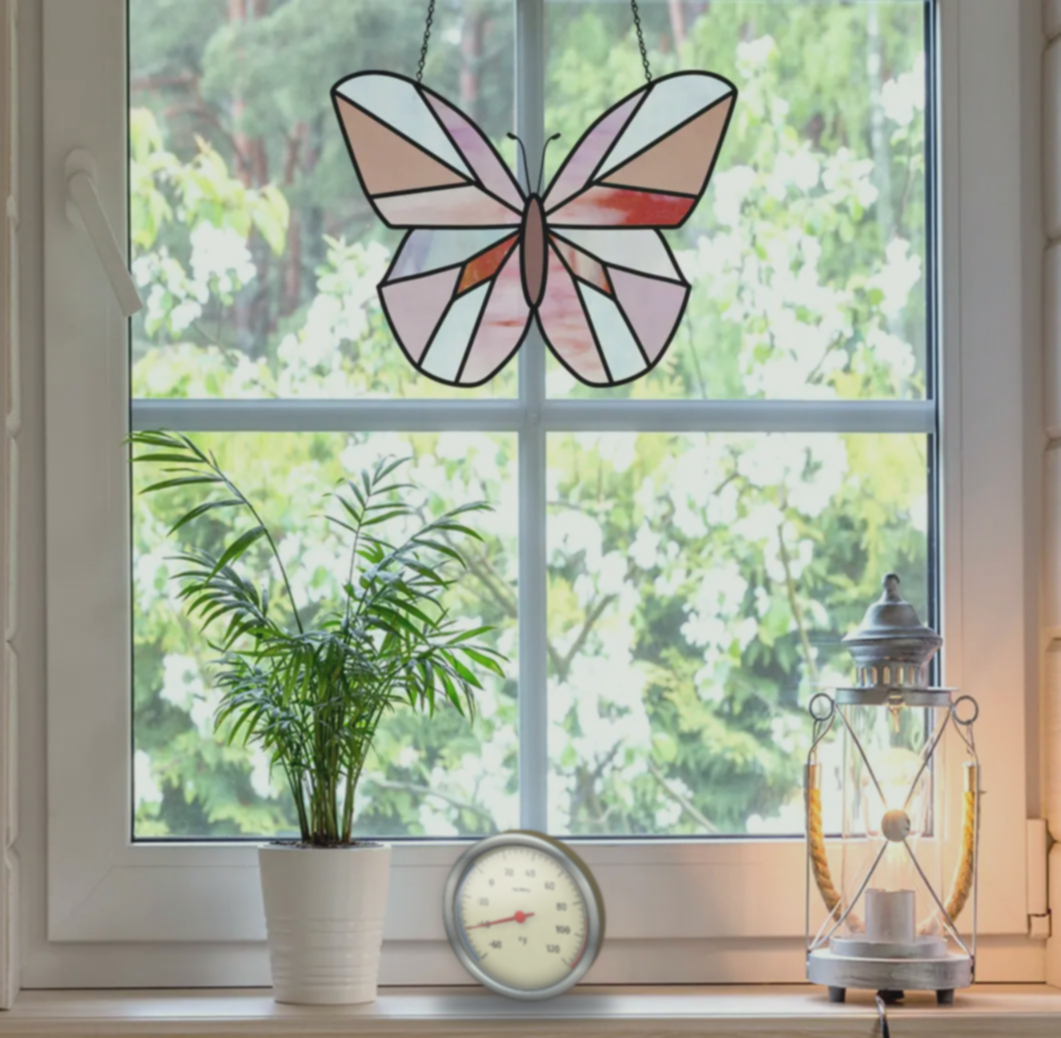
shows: value=-40 unit=°F
